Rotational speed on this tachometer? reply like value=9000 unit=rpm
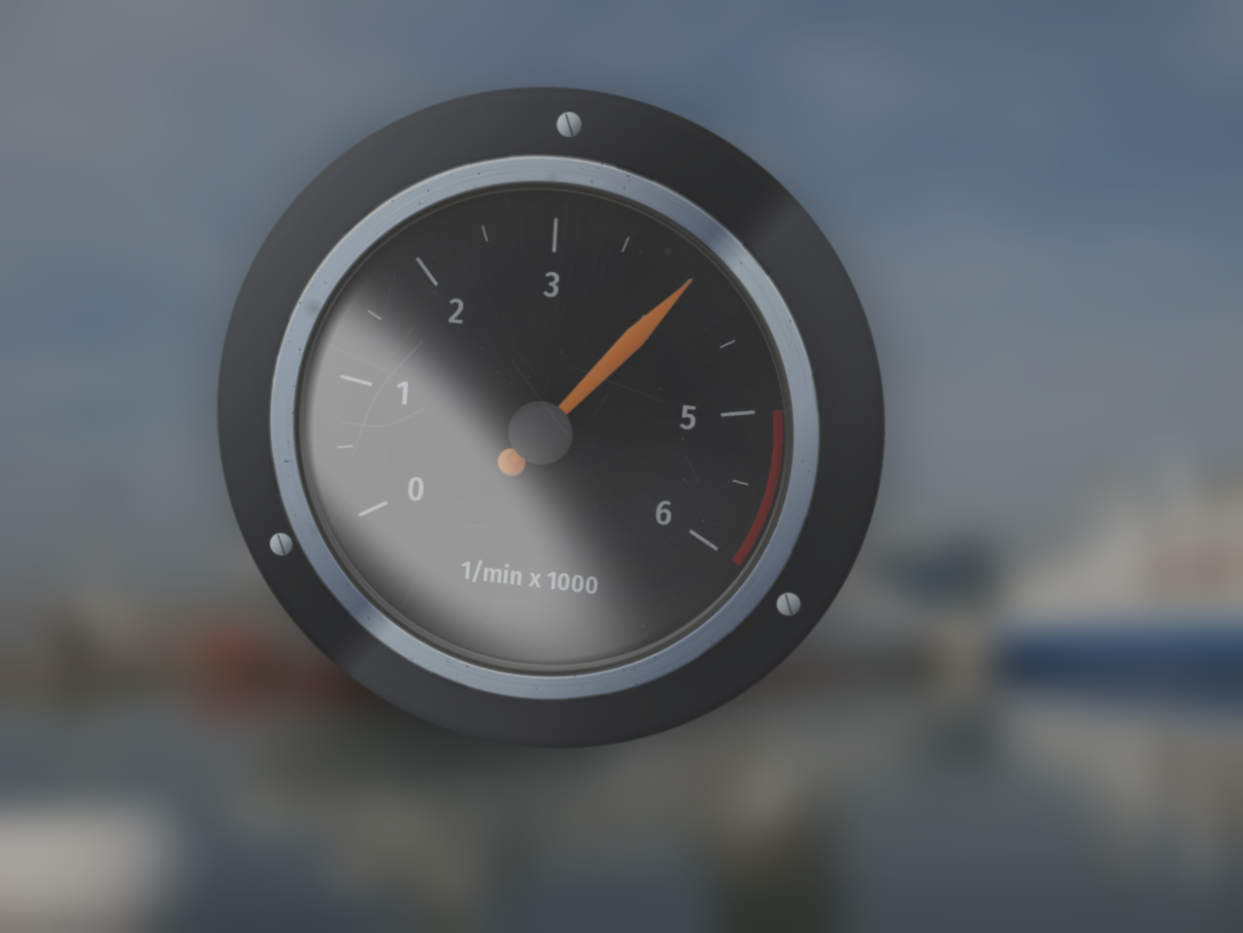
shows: value=4000 unit=rpm
